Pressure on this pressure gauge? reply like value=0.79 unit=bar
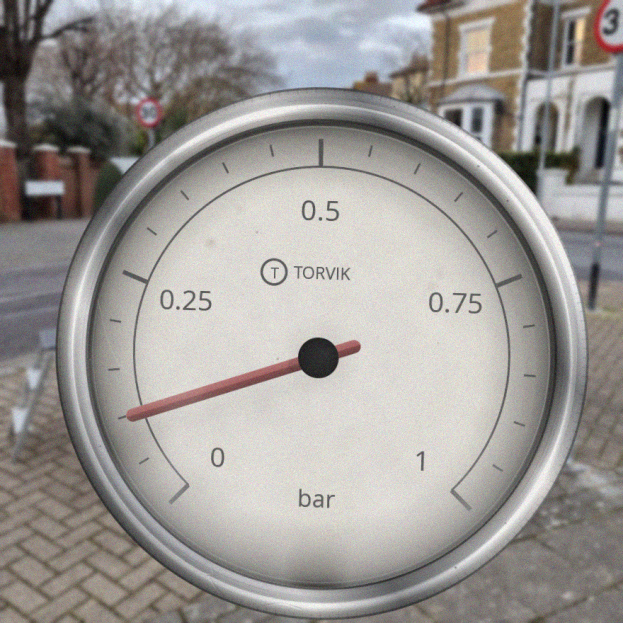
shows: value=0.1 unit=bar
